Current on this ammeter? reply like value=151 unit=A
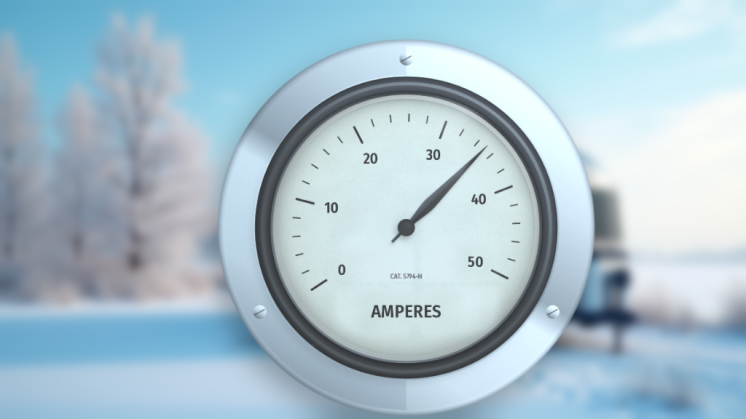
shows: value=35 unit=A
